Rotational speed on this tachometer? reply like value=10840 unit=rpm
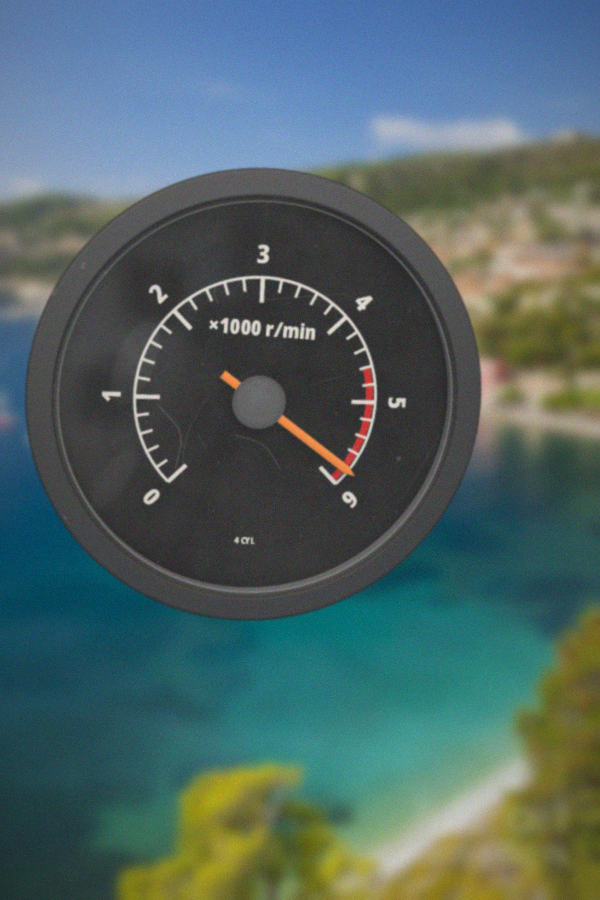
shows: value=5800 unit=rpm
